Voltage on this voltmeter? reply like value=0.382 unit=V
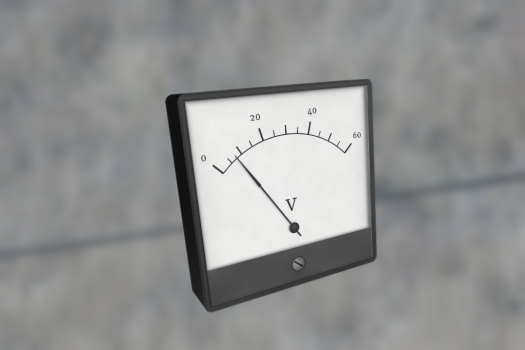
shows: value=7.5 unit=V
